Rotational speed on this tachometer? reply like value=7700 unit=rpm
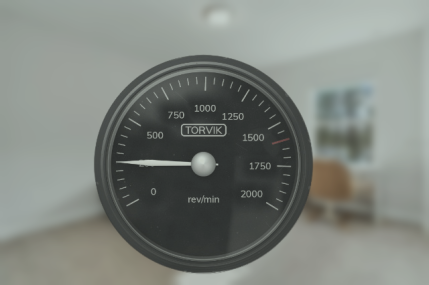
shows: value=250 unit=rpm
